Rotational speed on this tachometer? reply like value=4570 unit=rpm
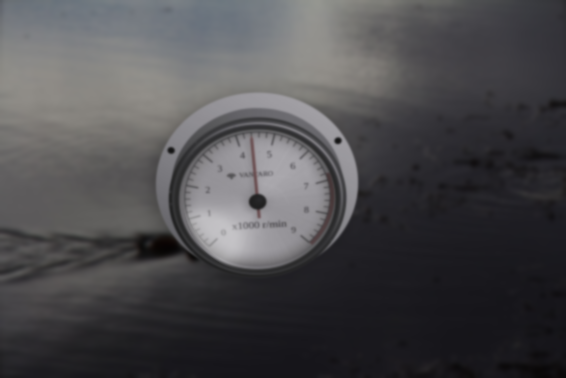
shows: value=4400 unit=rpm
